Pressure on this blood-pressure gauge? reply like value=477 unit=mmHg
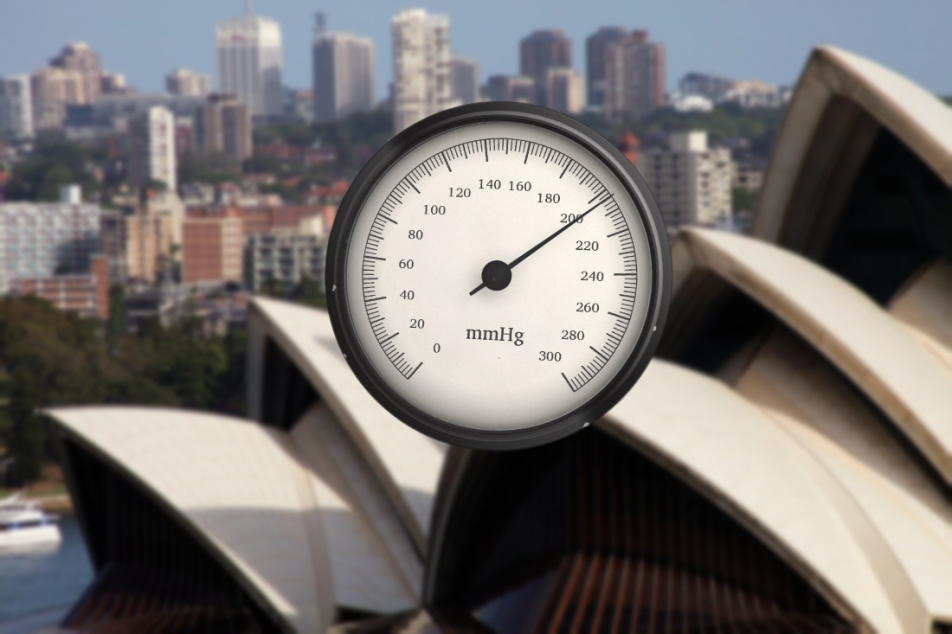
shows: value=204 unit=mmHg
